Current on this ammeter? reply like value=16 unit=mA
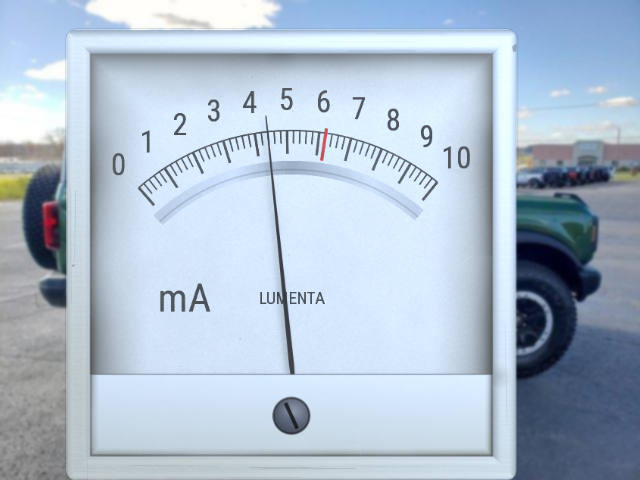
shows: value=4.4 unit=mA
